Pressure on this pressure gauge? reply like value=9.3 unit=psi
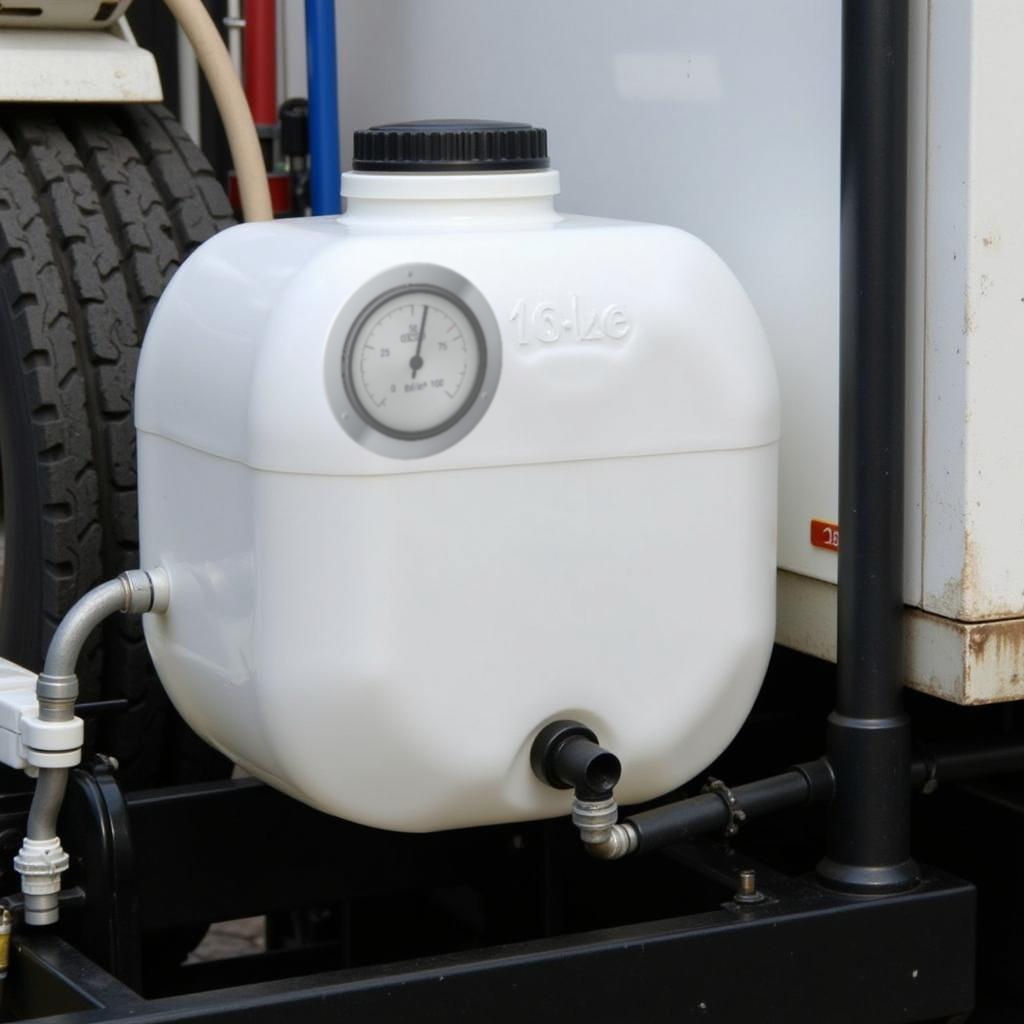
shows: value=55 unit=psi
